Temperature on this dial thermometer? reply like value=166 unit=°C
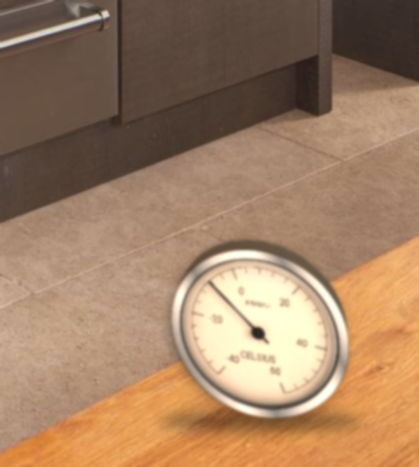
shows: value=-8 unit=°C
